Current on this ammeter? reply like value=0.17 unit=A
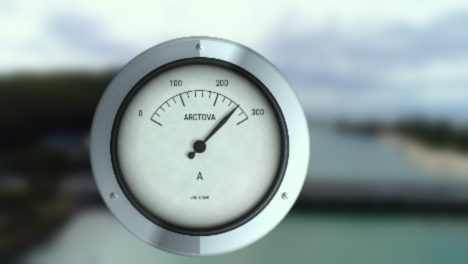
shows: value=260 unit=A
